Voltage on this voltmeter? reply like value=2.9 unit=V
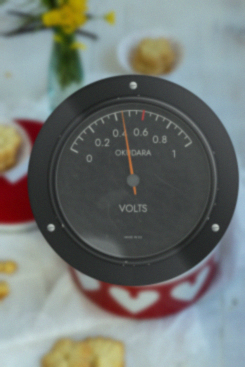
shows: value=0.45 unit=V
